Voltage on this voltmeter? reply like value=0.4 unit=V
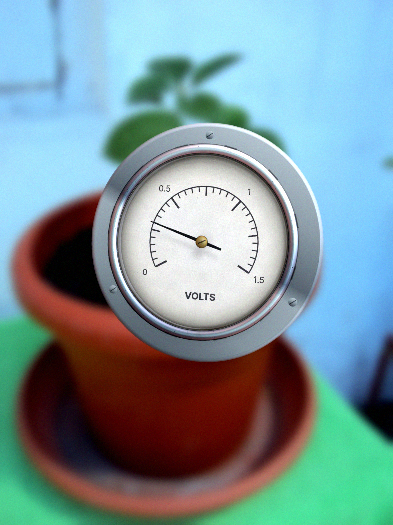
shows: value=0.3 unit=V
